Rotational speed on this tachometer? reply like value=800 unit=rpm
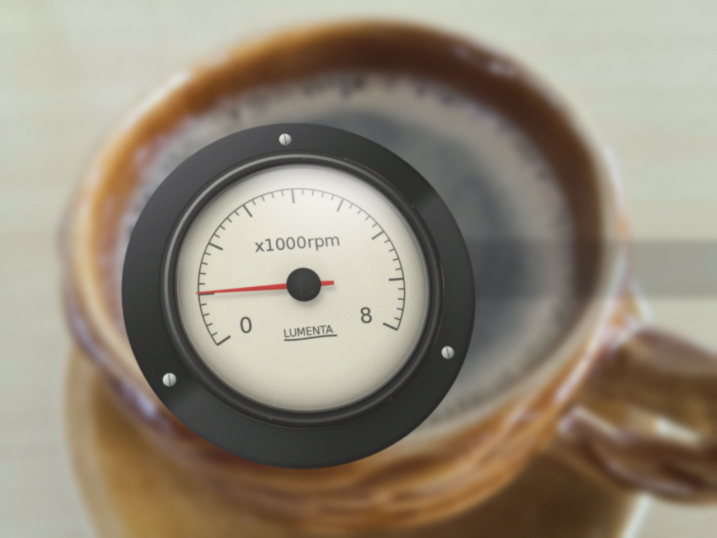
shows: value=1000 unit=rpm
